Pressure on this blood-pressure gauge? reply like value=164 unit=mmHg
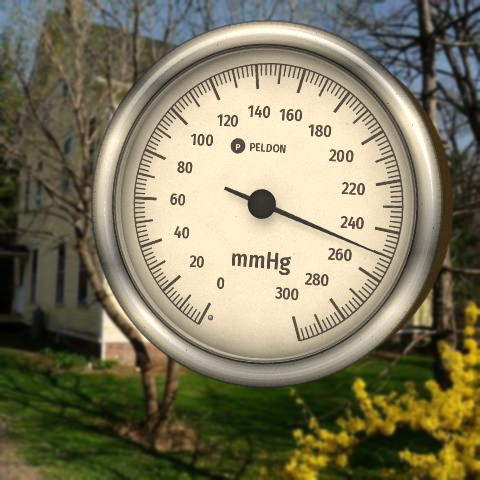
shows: value=250 unit=mmHg
